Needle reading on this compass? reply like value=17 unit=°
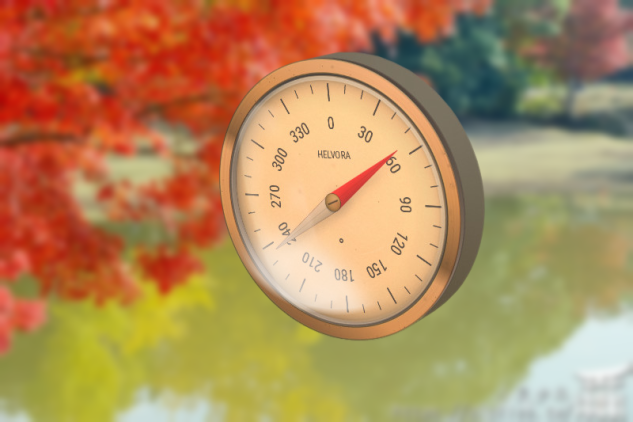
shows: value=55 unit=°
